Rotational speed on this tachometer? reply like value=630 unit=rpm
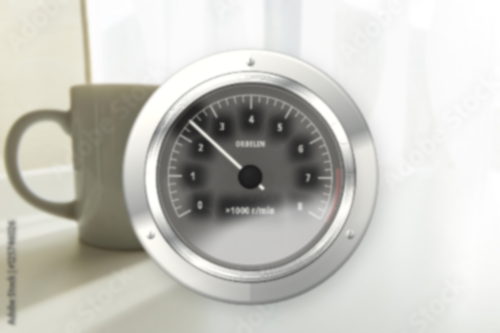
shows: value=2400 unit=rpm
